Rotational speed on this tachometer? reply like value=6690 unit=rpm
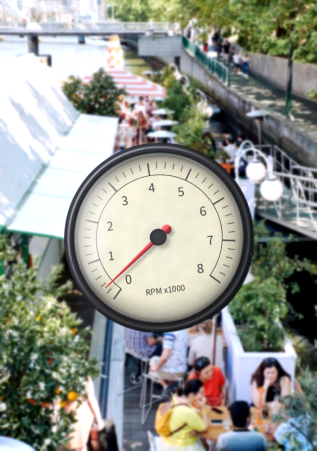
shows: value=300 unit=rpm
